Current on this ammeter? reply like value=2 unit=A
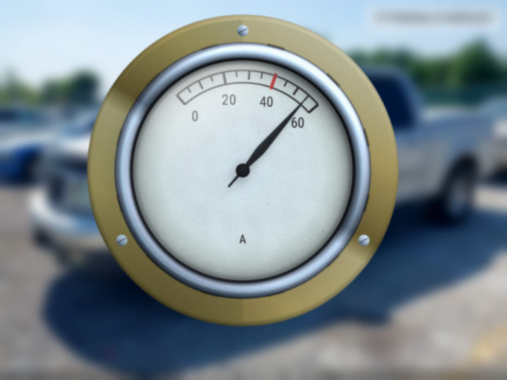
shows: value=55 unit=A
